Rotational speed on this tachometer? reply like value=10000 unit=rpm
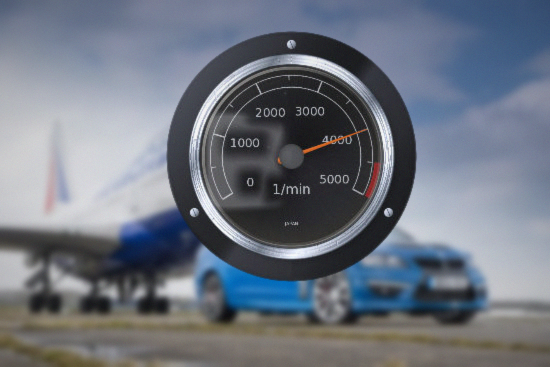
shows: value=4000 unit=rpm
